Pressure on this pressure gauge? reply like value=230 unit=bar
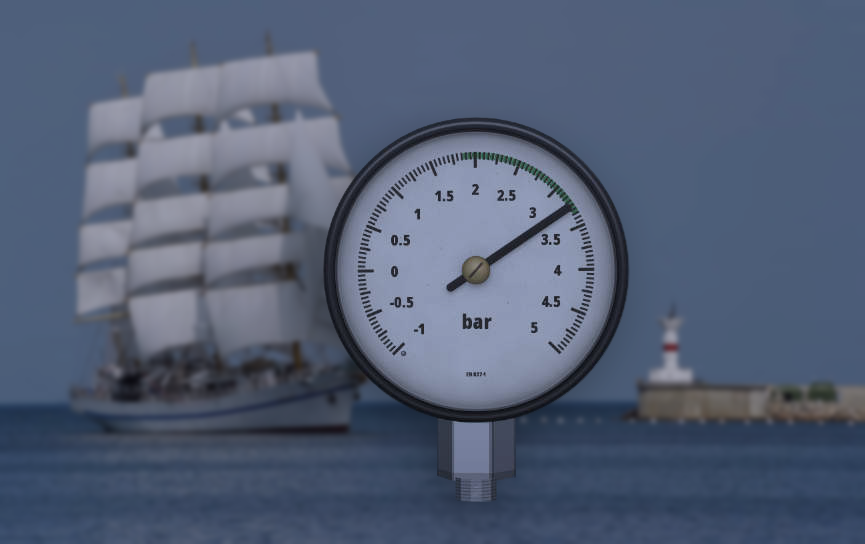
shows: value=3.25 unit=bar
